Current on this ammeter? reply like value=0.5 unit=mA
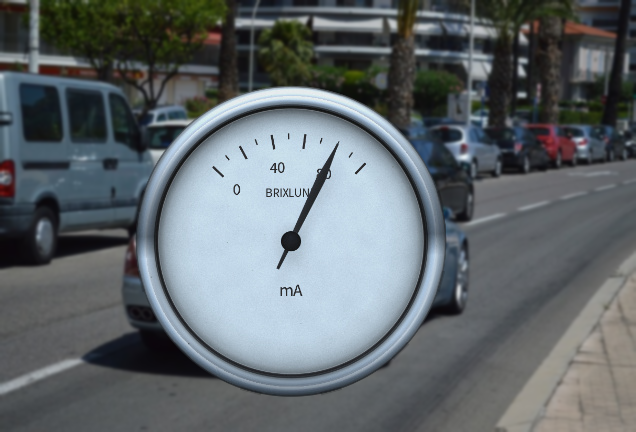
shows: value=80 unit=mA
